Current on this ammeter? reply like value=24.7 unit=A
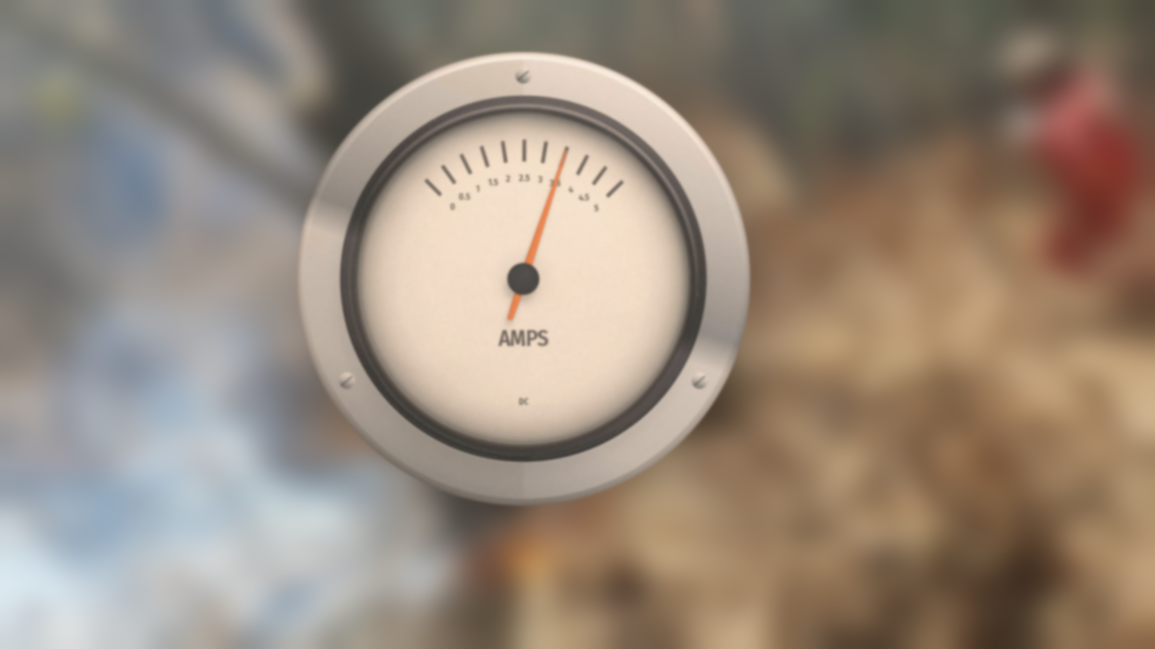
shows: value=3.5 unit=A
